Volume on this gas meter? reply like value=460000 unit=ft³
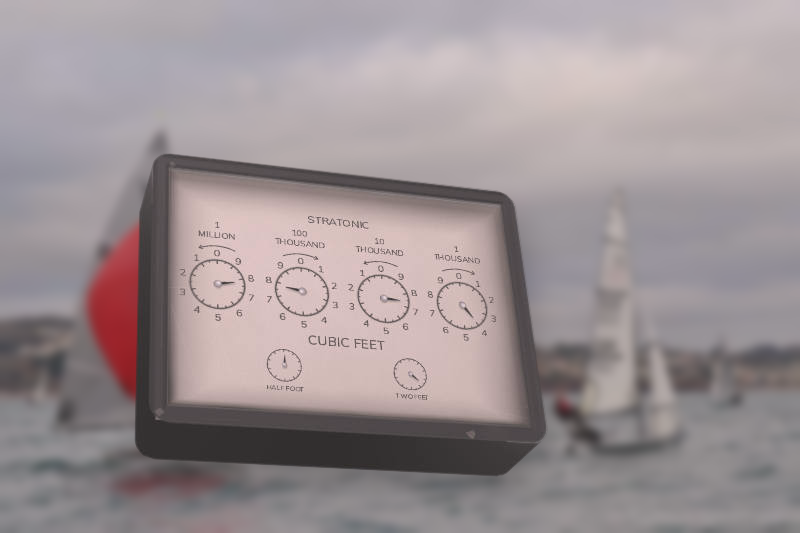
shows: value=777400 unit=ft³
